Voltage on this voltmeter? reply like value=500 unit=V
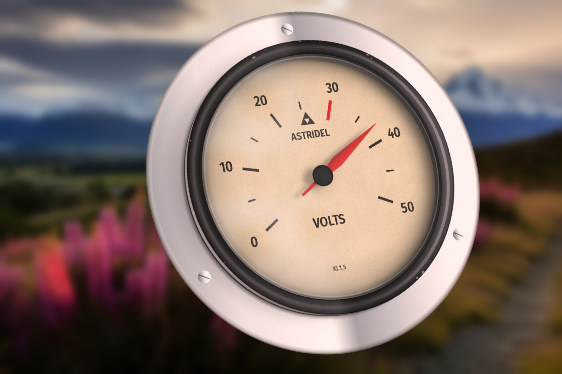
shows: value=37.5 unit=V
